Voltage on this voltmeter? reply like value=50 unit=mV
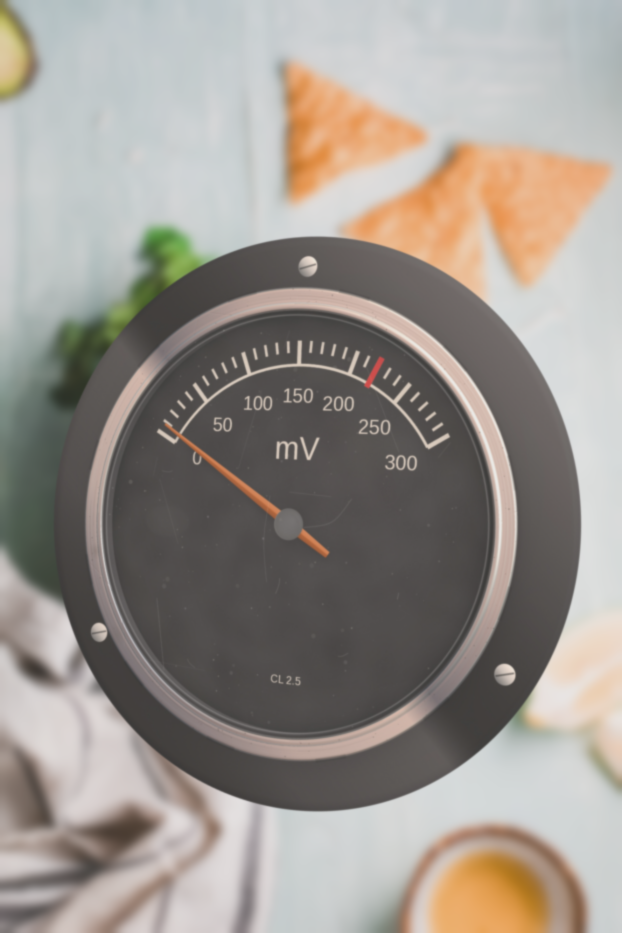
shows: value=10 unit=mV
